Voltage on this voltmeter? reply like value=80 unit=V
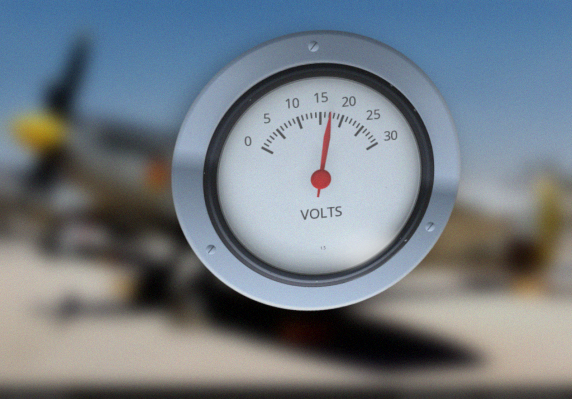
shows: value=17 unit=V
